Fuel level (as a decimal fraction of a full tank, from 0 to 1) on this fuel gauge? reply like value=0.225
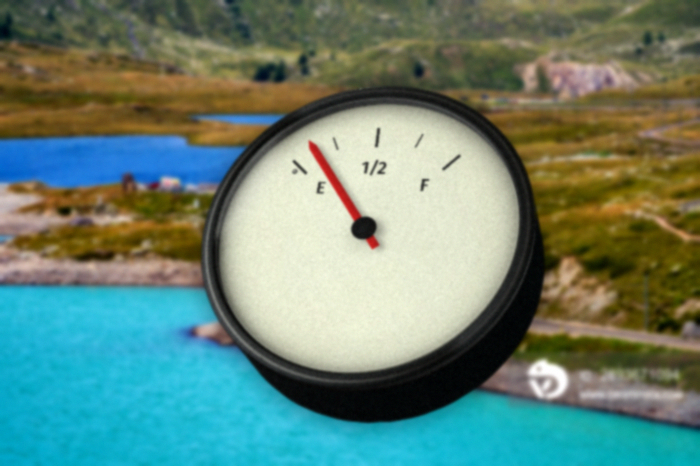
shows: value=0.125
